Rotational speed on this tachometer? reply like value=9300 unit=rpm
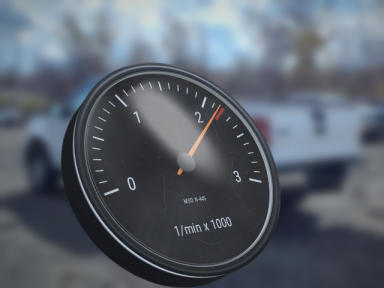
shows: value=2150 unit=rpm
